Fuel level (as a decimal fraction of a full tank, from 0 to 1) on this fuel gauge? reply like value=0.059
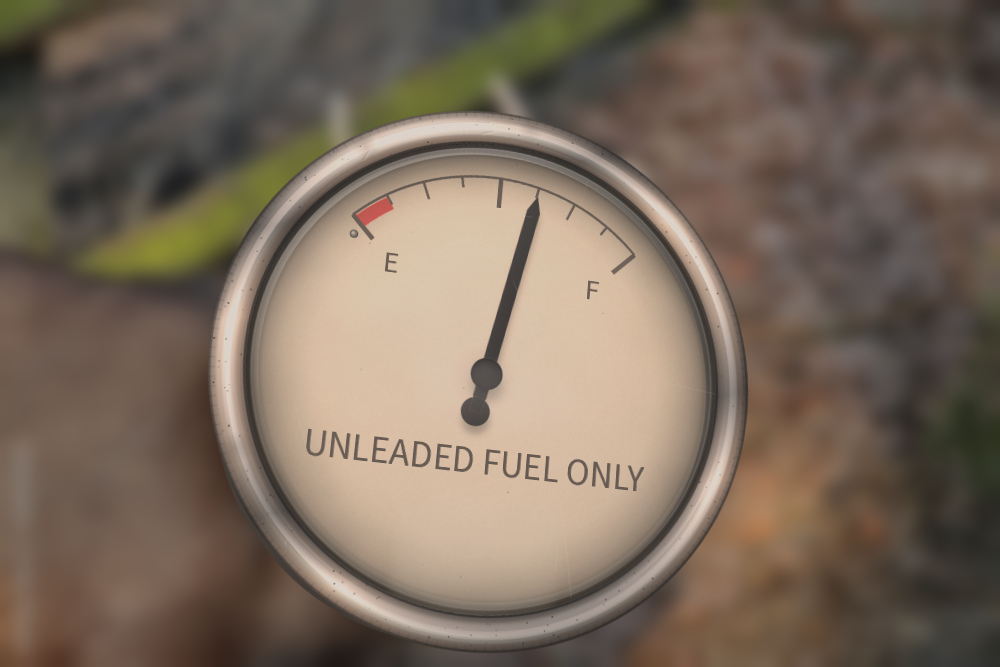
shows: value=0.625
